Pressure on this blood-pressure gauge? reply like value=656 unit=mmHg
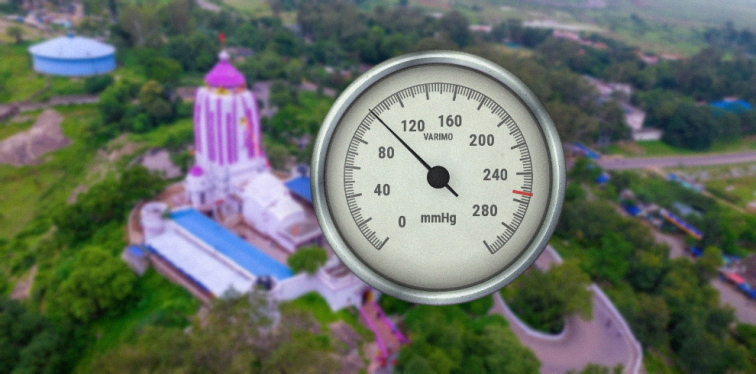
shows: value=100 unit=mmHg
